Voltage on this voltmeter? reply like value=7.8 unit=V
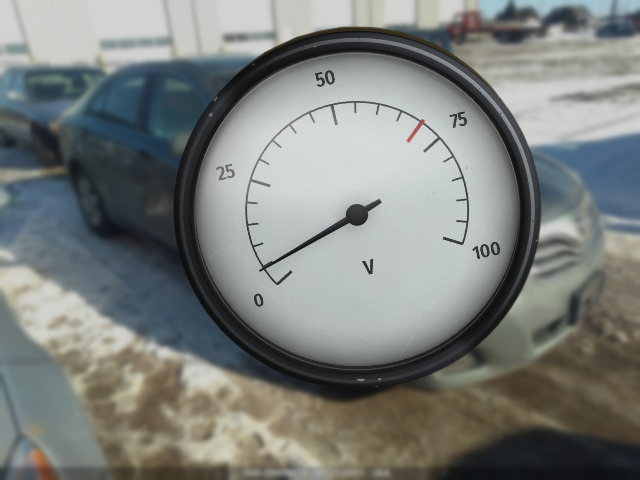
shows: value=5 unit=V
